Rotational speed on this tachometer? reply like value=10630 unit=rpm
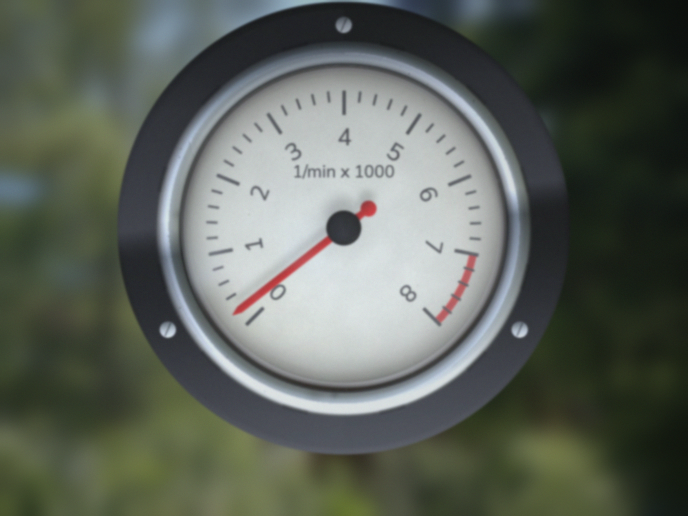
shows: value=200 unit=rpm
